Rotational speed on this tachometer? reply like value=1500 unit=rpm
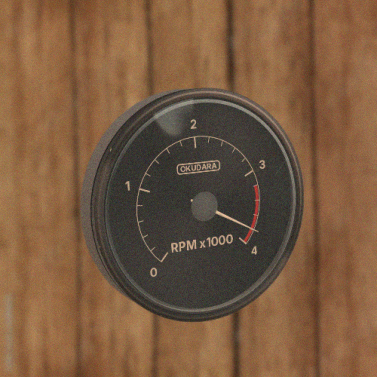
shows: value=3800 unit=rpm
